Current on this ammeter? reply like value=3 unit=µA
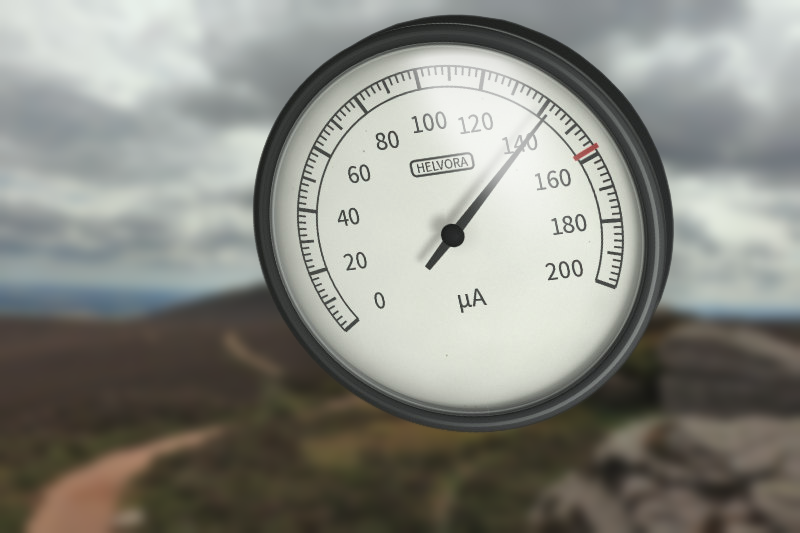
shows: value=142 unit=µA
